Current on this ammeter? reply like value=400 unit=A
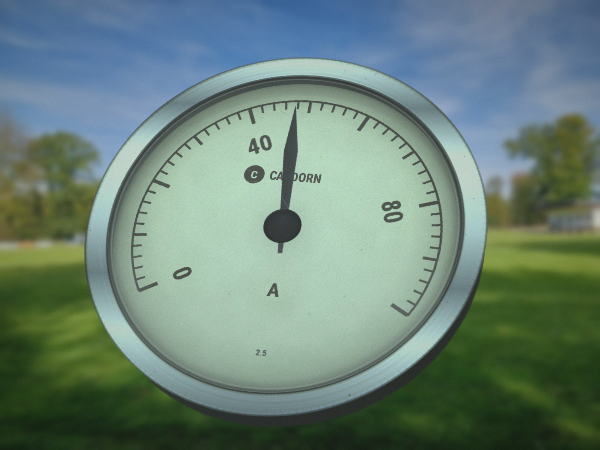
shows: value=48 unit=A
